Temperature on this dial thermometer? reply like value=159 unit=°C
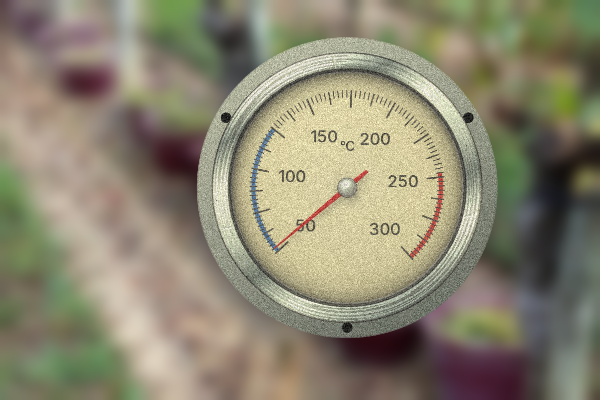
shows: value=52.5 unit=°C
